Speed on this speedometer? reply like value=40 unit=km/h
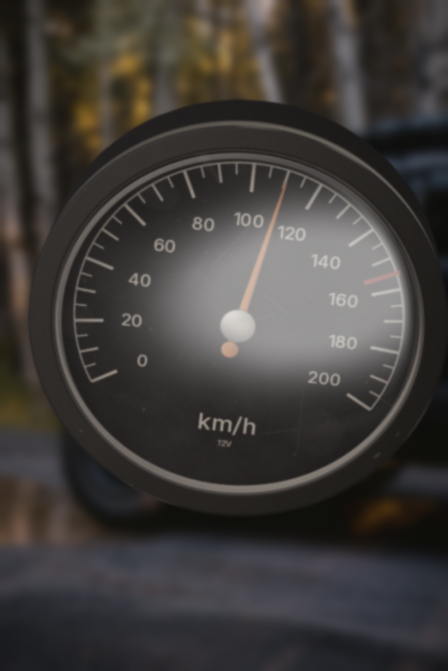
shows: value=110 unit=km/h
